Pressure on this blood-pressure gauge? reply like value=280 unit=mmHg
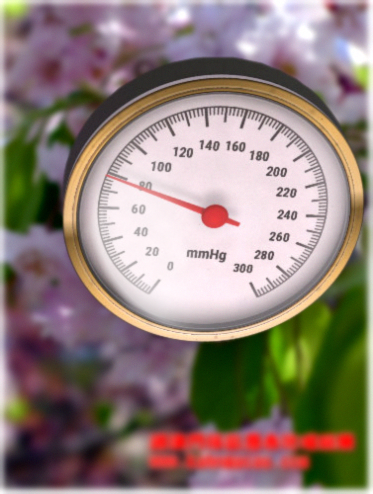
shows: value=80 unit=mmHg
